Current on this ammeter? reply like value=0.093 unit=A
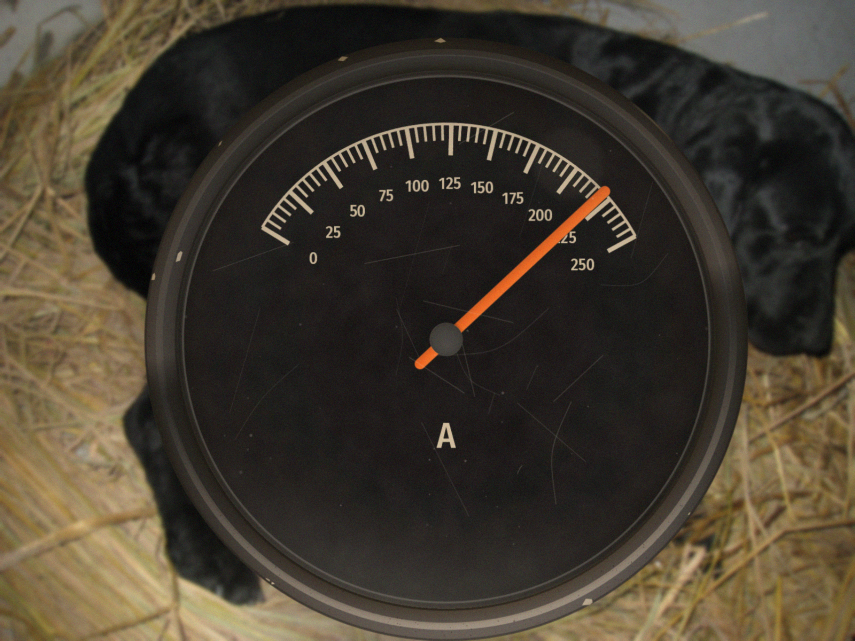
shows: value=220 unit=A
